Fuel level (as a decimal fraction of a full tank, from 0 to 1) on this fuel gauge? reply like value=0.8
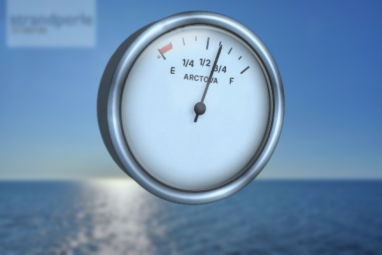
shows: value=0.625
